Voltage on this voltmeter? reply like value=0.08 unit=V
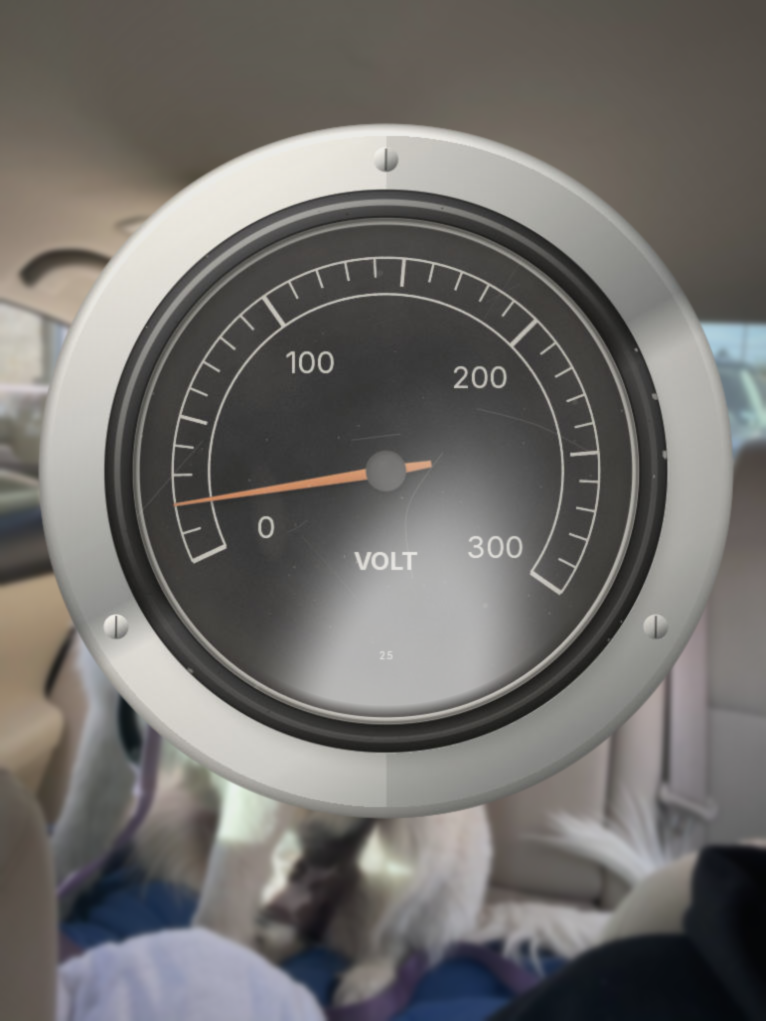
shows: value=20 unit=V
